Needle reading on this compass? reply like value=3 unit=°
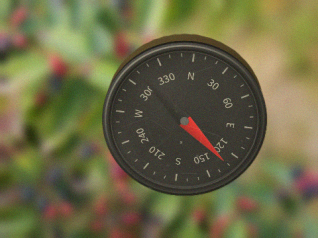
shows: value=130 unit=°
